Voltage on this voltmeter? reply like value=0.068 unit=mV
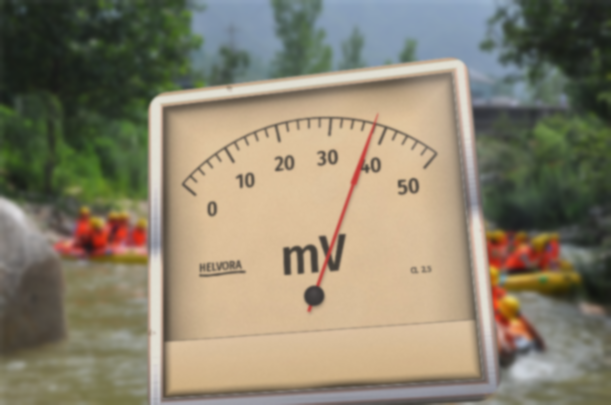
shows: value=38 unit=mV
